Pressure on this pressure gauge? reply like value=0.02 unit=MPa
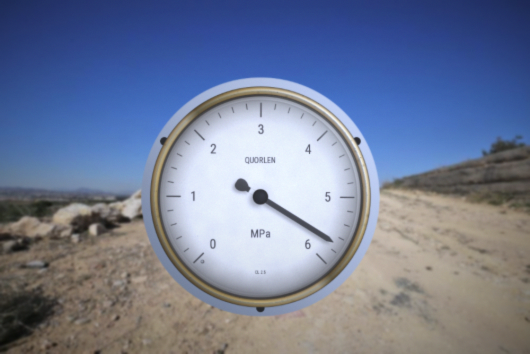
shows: value=5.7 unit=MPa
